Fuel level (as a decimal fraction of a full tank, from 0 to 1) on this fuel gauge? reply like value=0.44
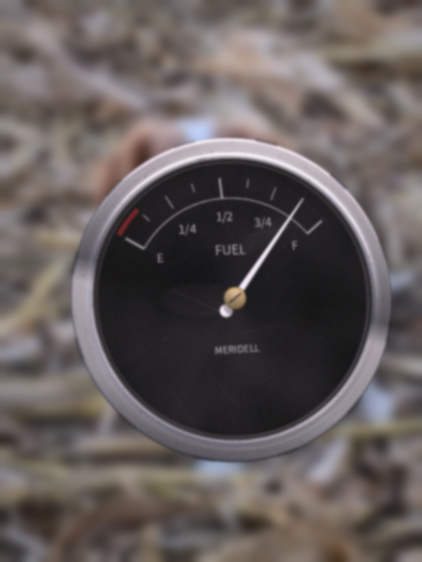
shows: value=0.875
